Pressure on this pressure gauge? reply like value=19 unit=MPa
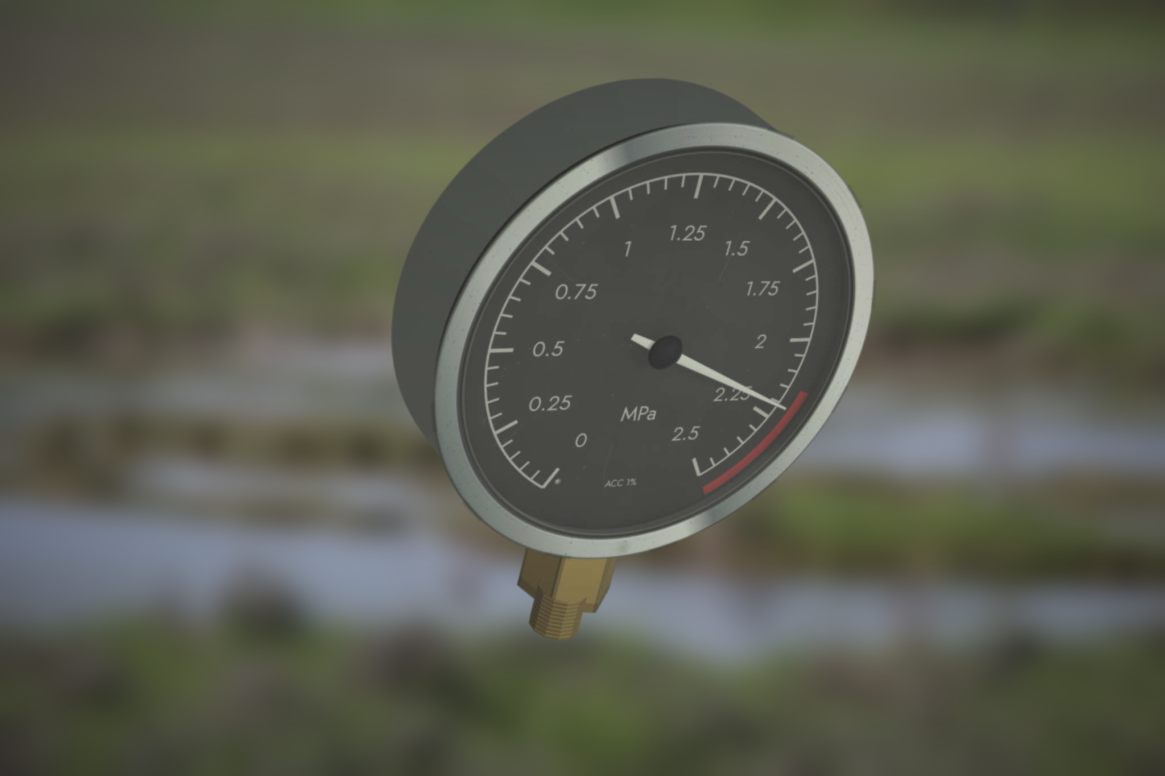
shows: value=2.2 unit=MPa
